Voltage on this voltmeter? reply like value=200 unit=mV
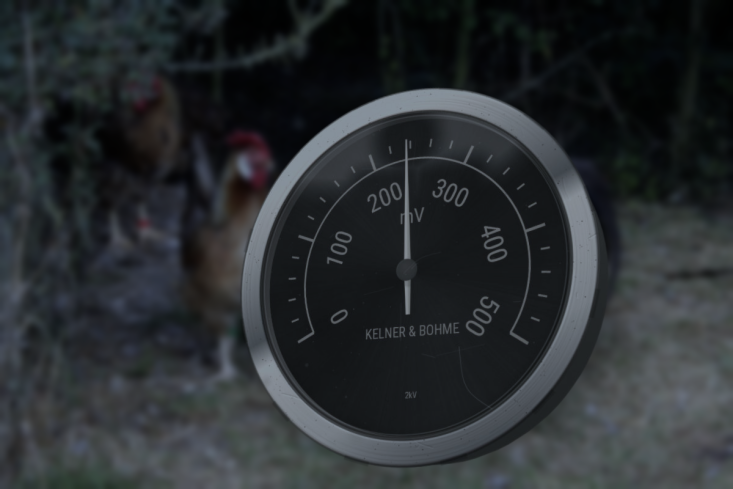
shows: value=240 unit=mV
